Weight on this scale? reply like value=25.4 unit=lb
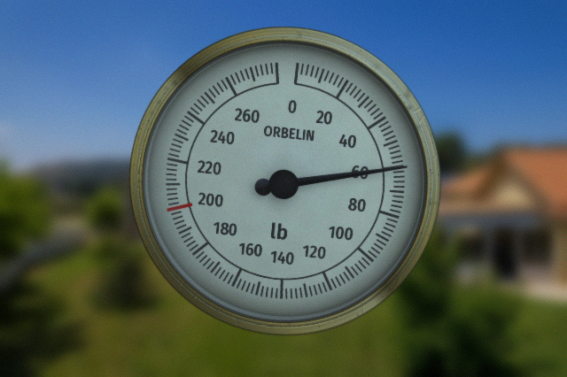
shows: value=60 unit=lb
